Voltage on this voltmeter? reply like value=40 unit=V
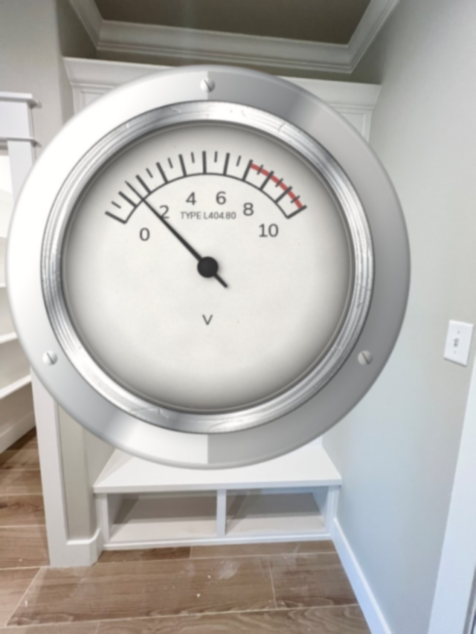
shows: value=1.5 unit=V
